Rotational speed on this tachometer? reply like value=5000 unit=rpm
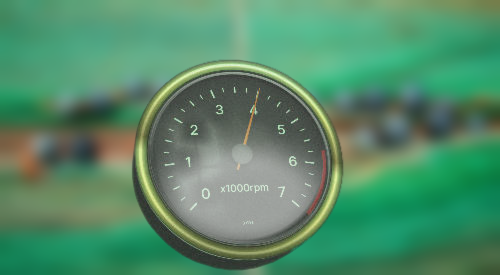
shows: value=4000 unit=rpm
